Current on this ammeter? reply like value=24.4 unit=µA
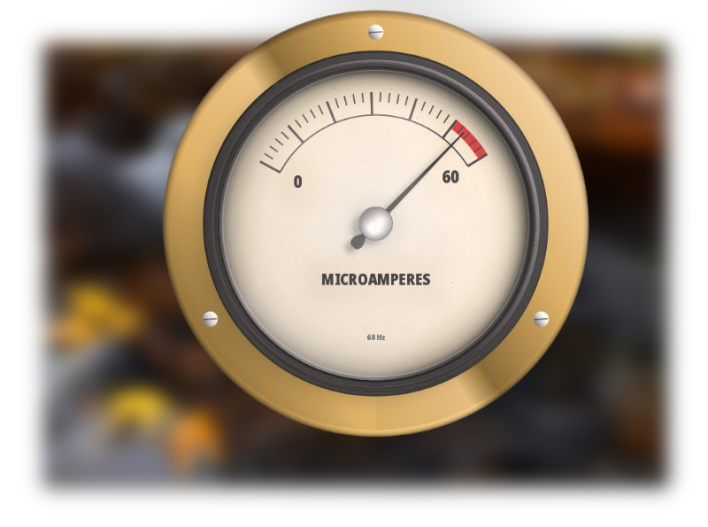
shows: value=53 unit=µA
